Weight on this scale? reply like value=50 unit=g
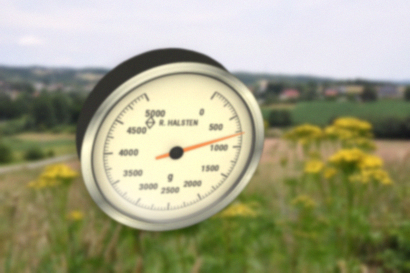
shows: value=750 unit=g
